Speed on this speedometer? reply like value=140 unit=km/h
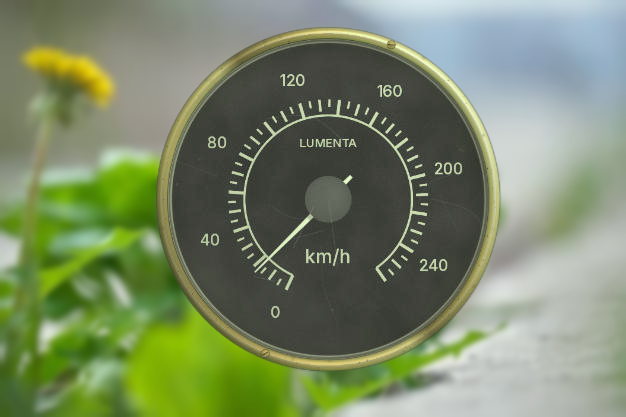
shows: value=17.5 unit=km/h
